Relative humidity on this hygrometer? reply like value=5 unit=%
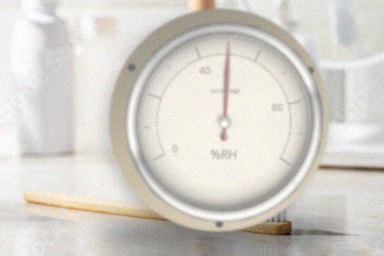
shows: value=50 unit=%
